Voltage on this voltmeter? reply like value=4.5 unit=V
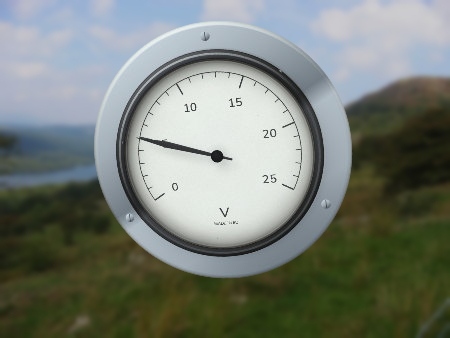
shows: value=5 unit=V
